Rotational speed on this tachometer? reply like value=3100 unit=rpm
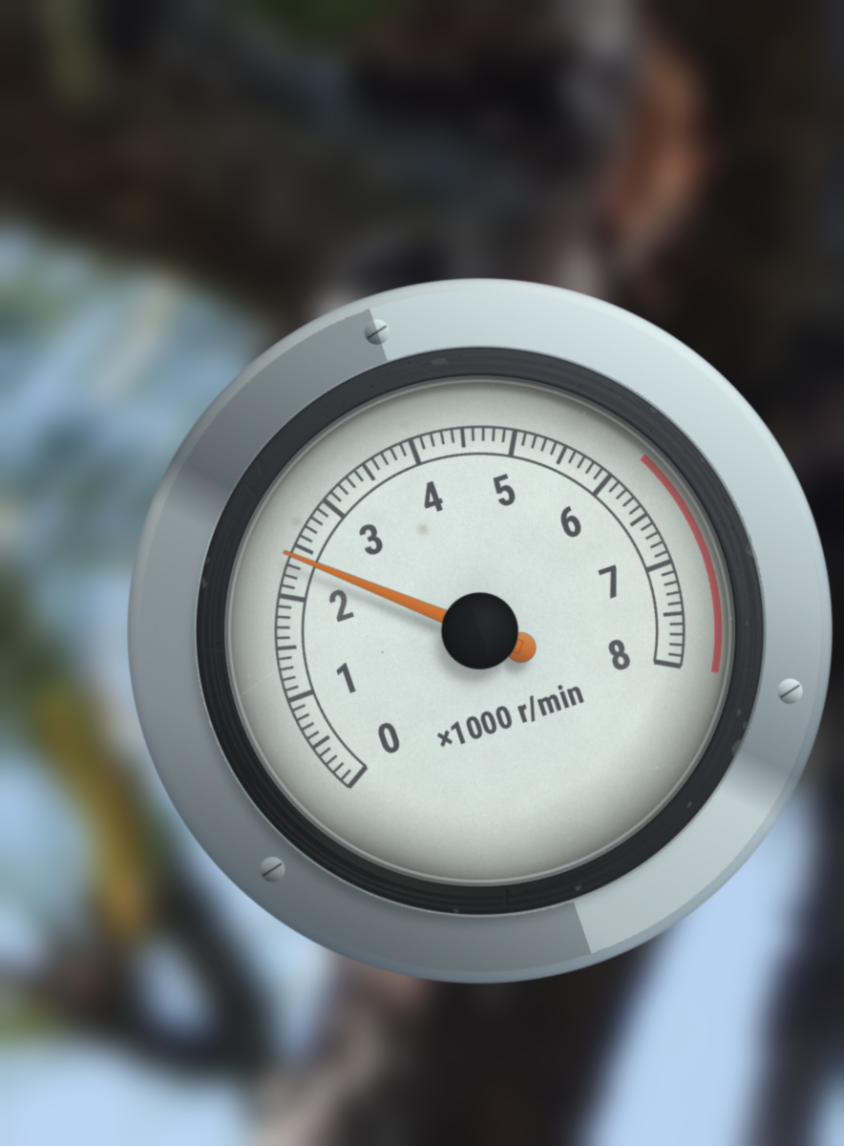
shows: value=2400 unit=rpm
